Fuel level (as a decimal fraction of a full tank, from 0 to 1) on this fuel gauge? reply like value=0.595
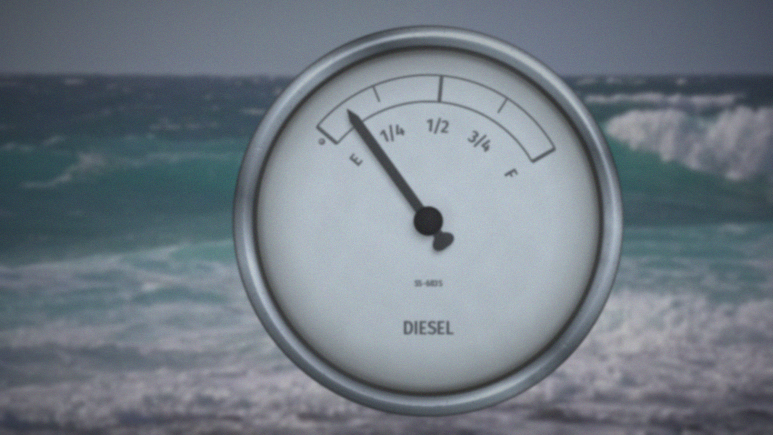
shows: value=0.125
